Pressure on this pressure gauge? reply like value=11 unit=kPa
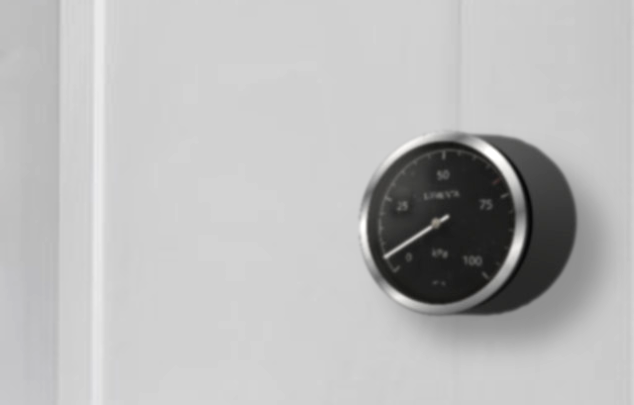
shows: value=5 unit=kPa
